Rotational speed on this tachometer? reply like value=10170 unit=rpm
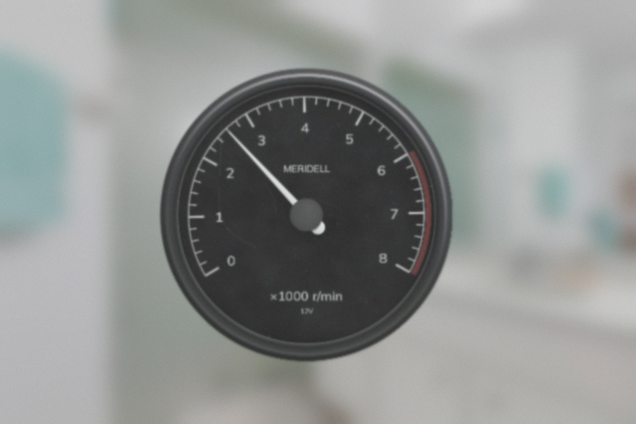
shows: value=2600 unit=rpm
